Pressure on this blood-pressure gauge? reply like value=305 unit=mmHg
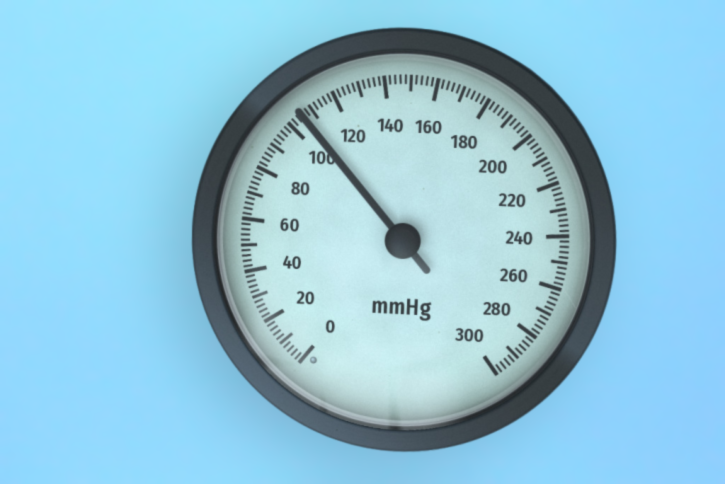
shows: value=106 unit=mmHg
